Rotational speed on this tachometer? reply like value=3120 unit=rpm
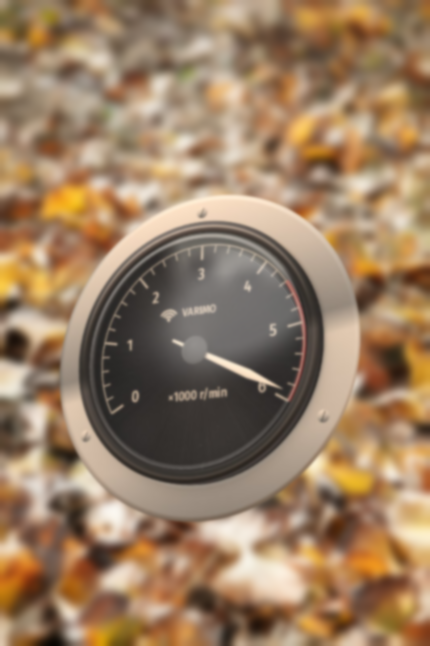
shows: value=5900 unit=rpm
